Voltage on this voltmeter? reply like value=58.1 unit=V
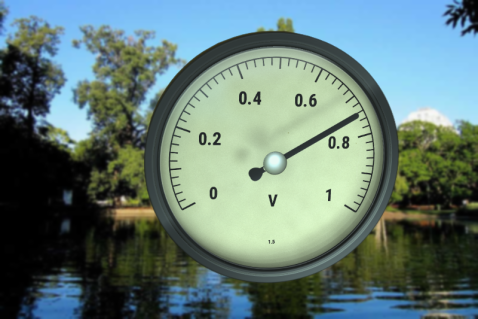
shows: value=0.74 unit=V
